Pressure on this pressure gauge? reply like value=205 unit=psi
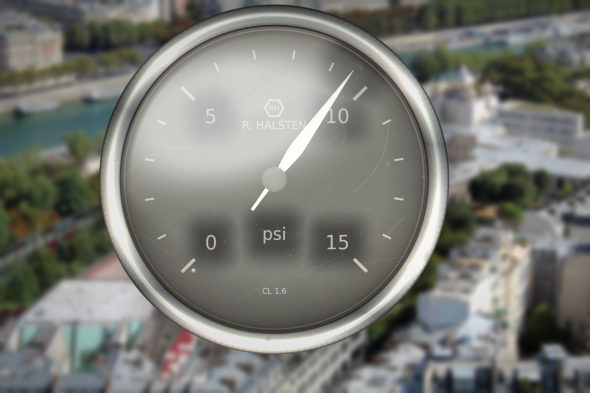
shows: value=9.5 unit=psi
